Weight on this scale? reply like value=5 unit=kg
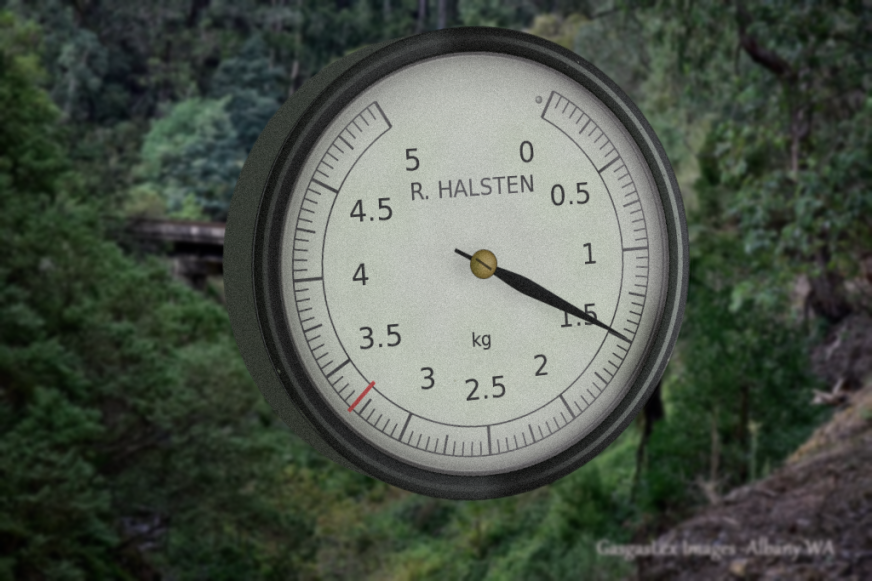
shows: value=1.5 unit=kg
